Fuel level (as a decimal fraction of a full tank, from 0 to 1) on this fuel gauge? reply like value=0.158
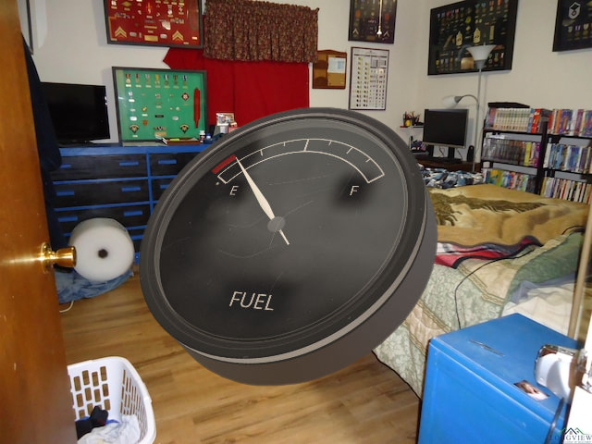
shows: value=0.125
